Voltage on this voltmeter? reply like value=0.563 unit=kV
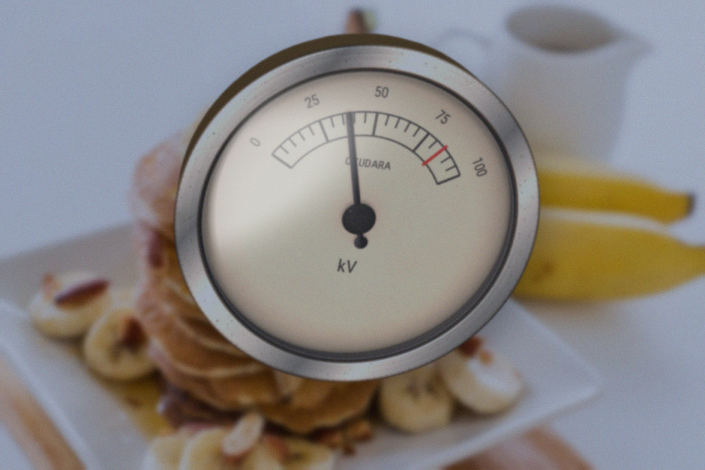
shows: value=37.5 unit=kV
